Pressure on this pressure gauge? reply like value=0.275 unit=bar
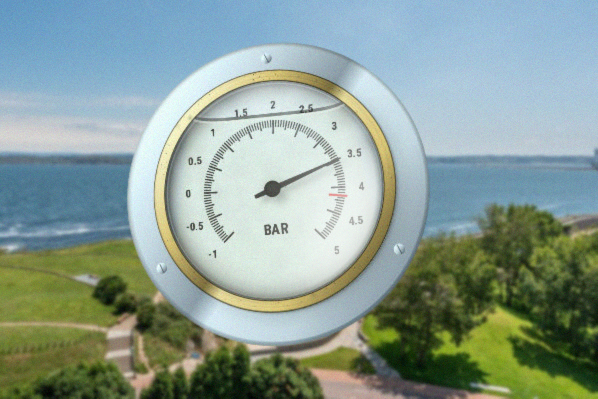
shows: value=3.5 unit=bar
